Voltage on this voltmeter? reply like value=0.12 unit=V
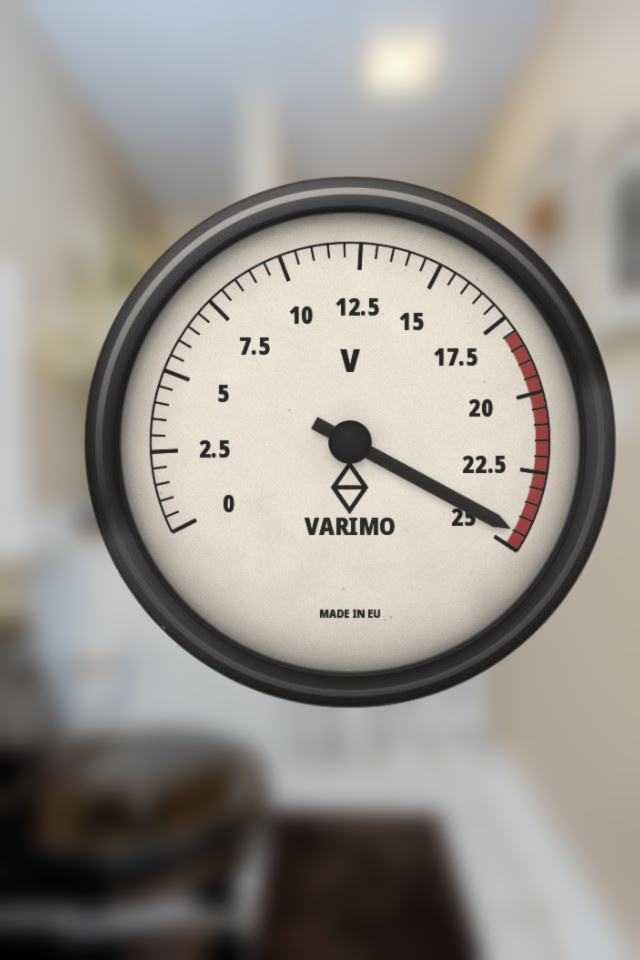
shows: value=24.5 unit=V
